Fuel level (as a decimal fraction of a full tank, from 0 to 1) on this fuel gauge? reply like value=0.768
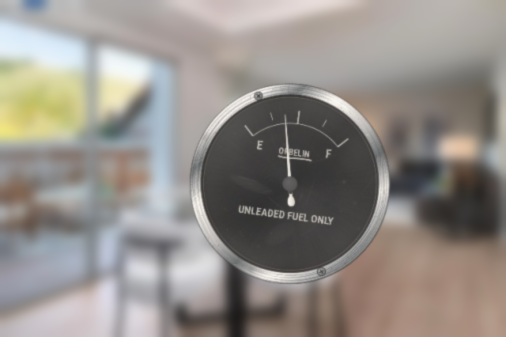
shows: value=0.375
